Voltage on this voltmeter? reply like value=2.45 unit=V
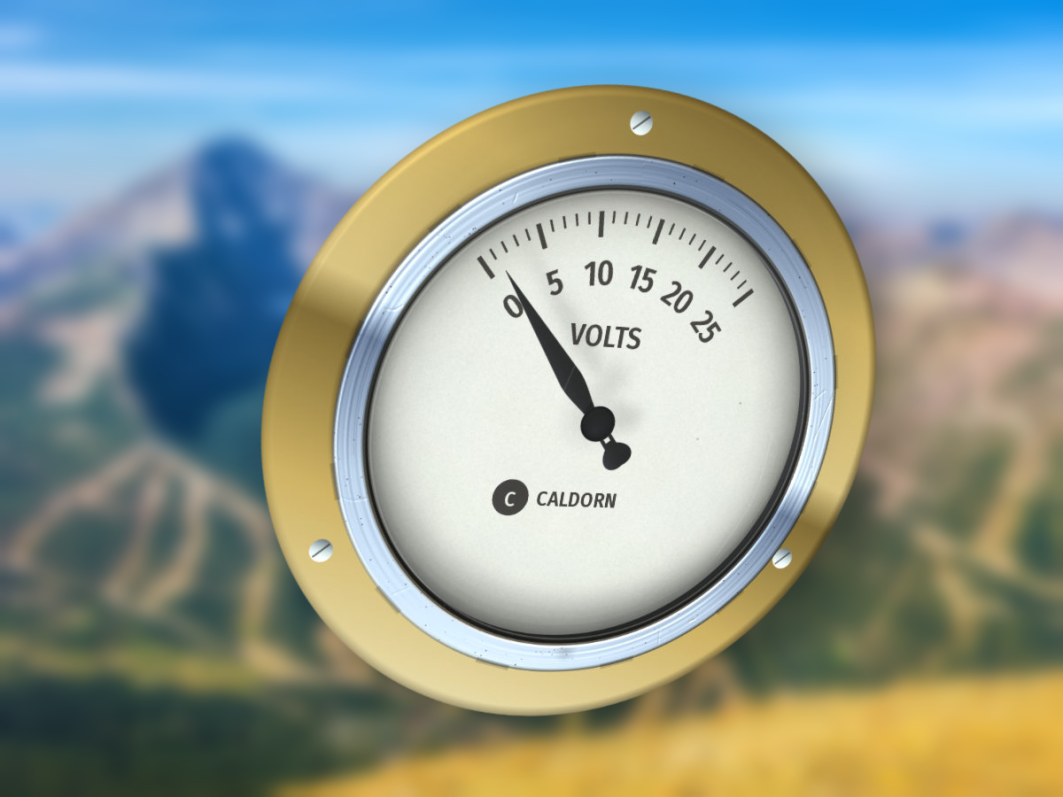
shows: value=1 unit=V
